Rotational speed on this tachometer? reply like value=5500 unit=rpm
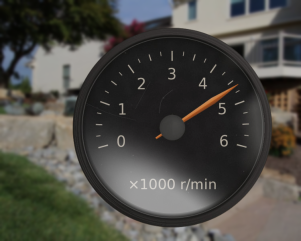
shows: value=4625 unit=rpm
